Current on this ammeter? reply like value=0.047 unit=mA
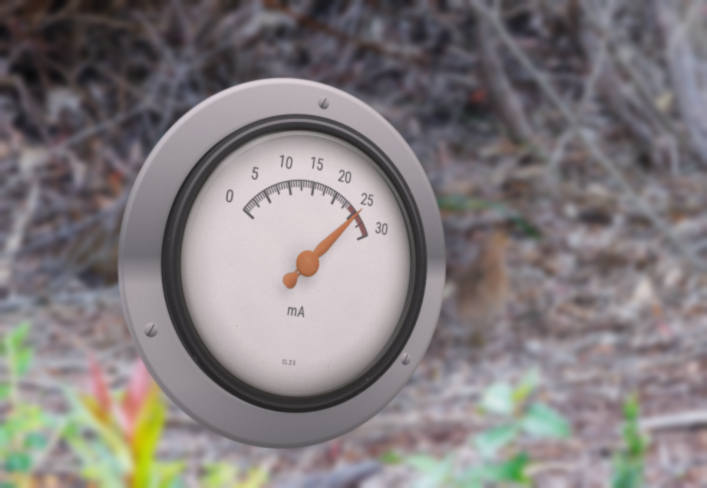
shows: value=25 unit=mA
